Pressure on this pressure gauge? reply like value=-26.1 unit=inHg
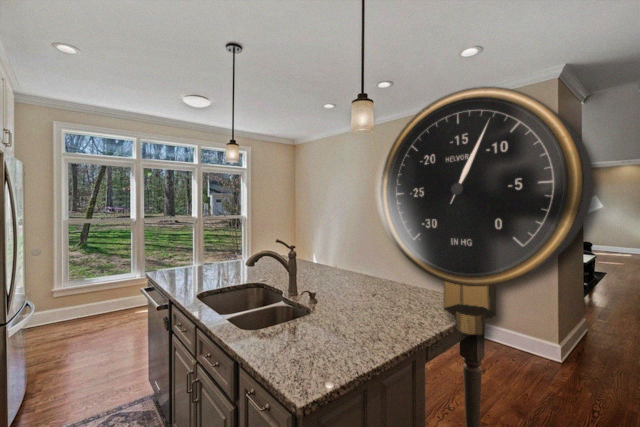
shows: value=-12 unit=inHg
